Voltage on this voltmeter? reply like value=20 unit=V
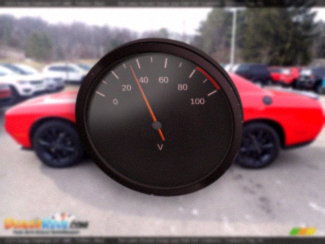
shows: value=35 unit=V
